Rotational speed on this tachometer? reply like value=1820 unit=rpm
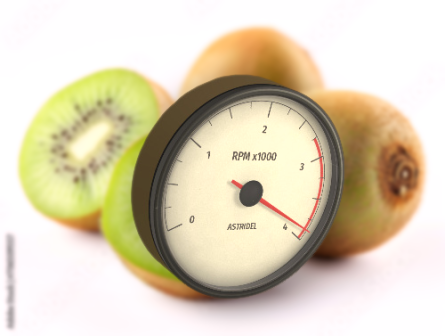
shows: value=3875 unit=rpm
